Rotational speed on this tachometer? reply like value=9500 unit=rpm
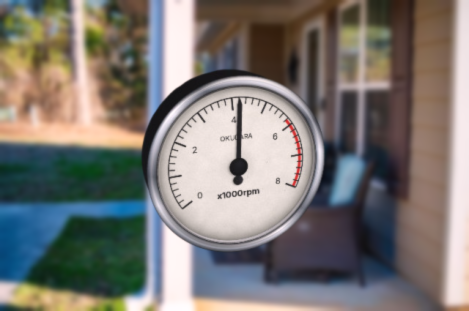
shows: value=4200 unit=rpm
